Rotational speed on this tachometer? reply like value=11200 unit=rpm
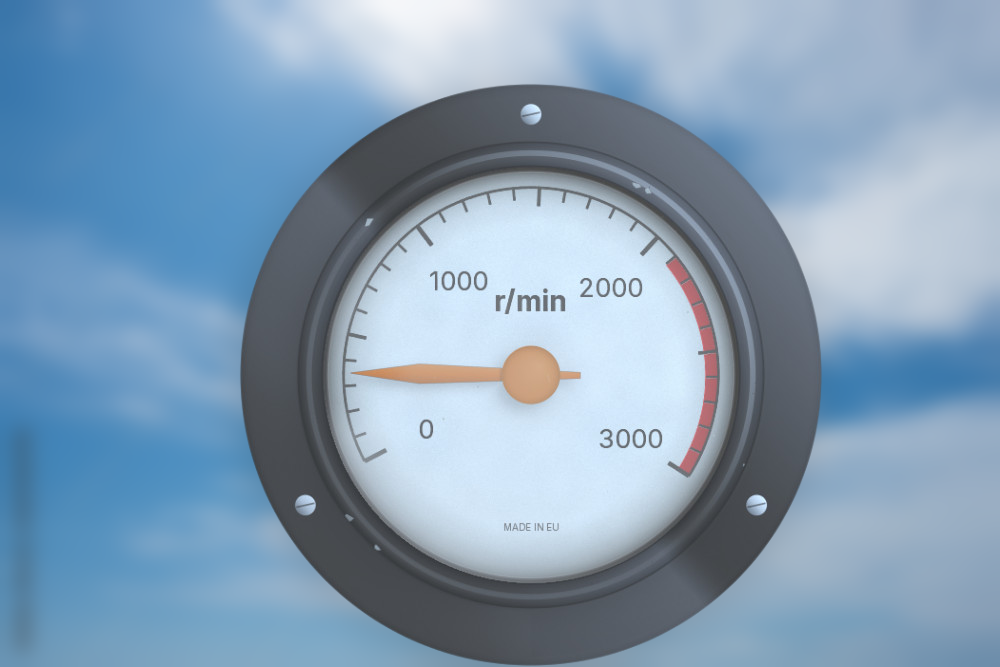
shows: value=350 unit=rpm
